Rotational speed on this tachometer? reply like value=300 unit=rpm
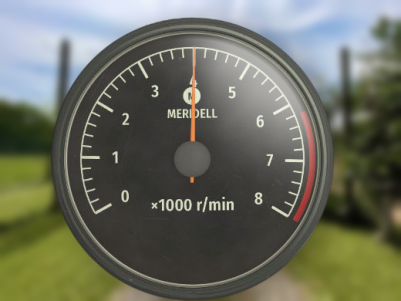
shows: value=4000 unit=rpm
